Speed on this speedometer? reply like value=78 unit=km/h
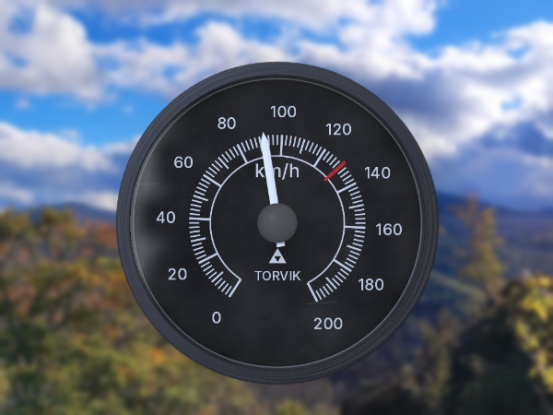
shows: value=92 unit=km/h
